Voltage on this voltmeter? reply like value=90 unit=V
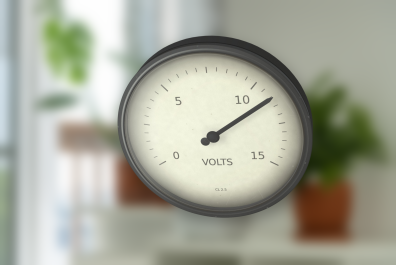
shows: value=11 unit=V
